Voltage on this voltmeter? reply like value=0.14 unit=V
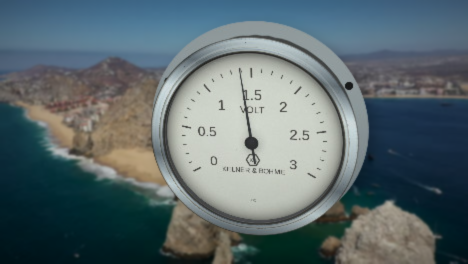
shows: value=1.4 unit=V
